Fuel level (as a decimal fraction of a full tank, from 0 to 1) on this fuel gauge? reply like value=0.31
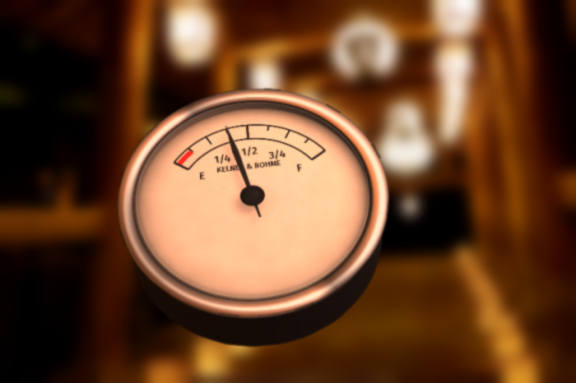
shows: value=0.375
